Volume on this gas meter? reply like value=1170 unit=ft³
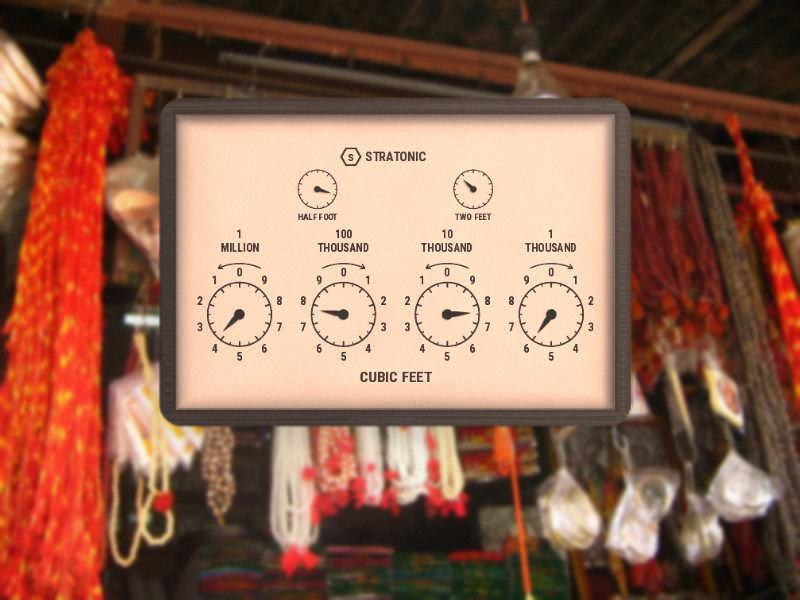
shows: value=377600 unit=ft³
